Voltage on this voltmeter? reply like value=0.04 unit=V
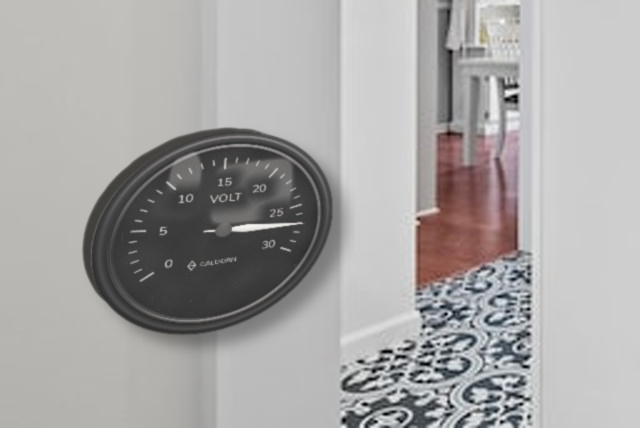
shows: value=27 unit=V
